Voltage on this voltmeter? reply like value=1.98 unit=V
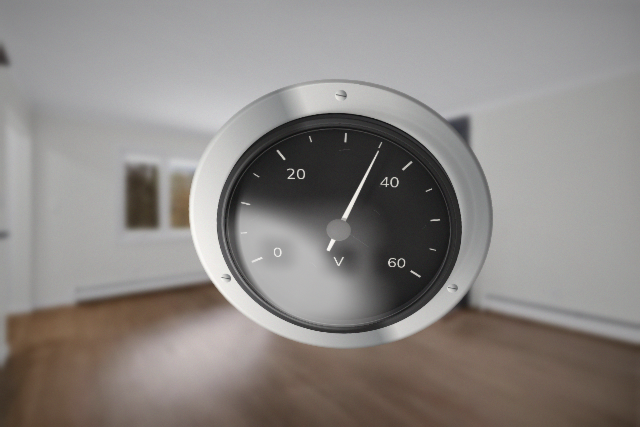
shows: value=35 unit=V
